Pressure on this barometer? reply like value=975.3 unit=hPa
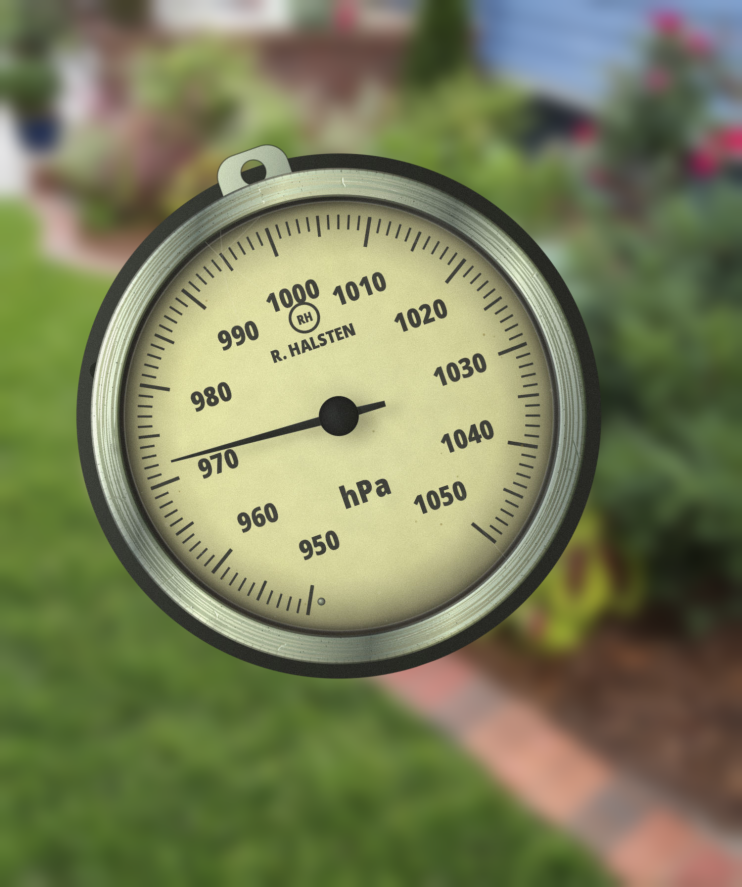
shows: value=972 unit=hPa
